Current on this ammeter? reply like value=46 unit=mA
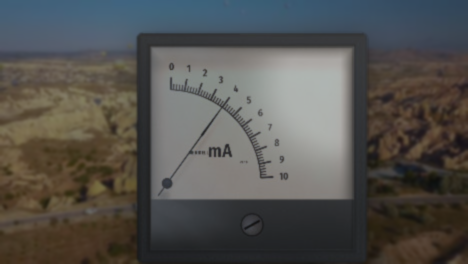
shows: value=4 unit=mA
